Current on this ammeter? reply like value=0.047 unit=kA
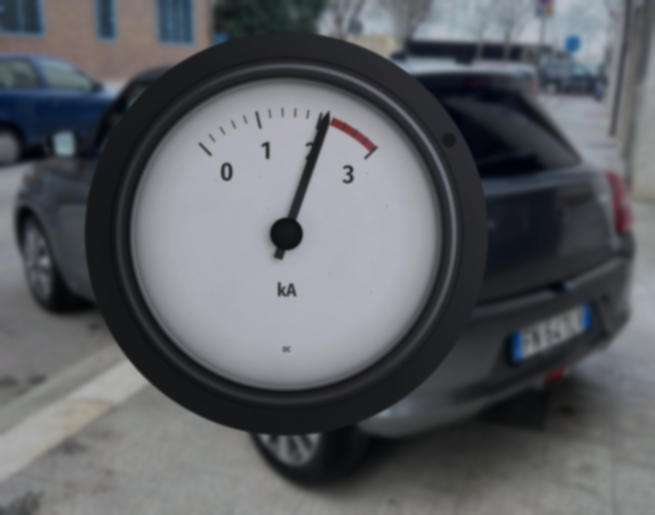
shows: value=2.1 unit=kA
